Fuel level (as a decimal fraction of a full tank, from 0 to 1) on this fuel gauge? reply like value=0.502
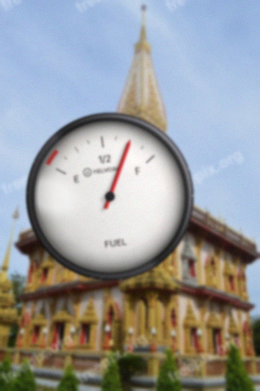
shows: value=0.75
